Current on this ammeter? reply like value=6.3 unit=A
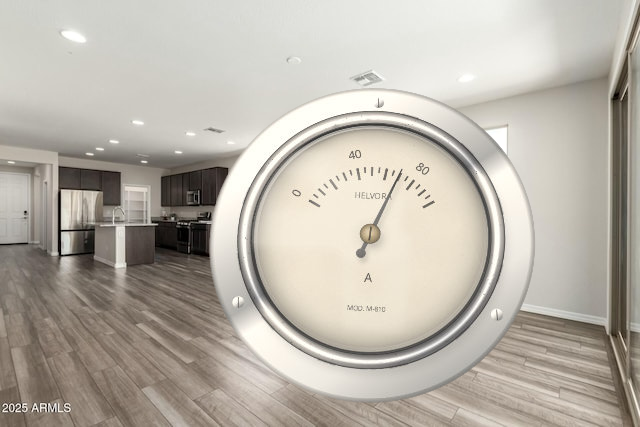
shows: value=70 unit=A
